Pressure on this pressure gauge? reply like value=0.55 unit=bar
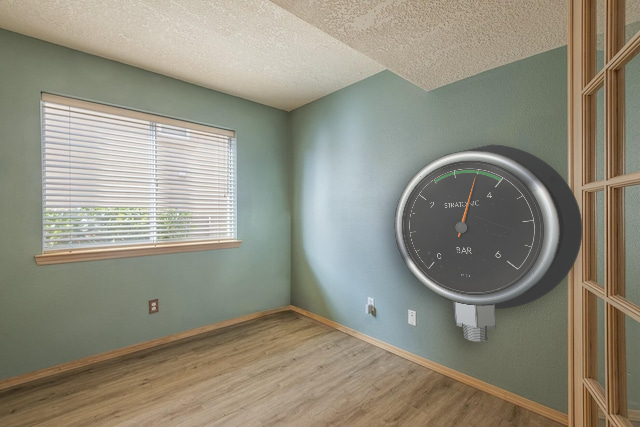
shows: value=3.5 unit=bar
